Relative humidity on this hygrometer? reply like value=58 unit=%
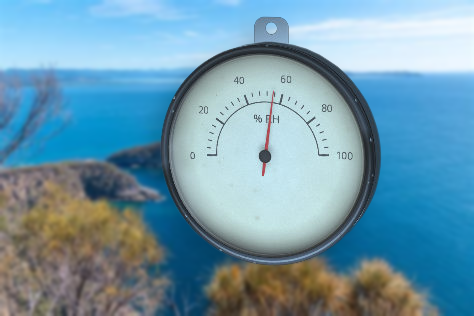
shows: value=56 unit=%
